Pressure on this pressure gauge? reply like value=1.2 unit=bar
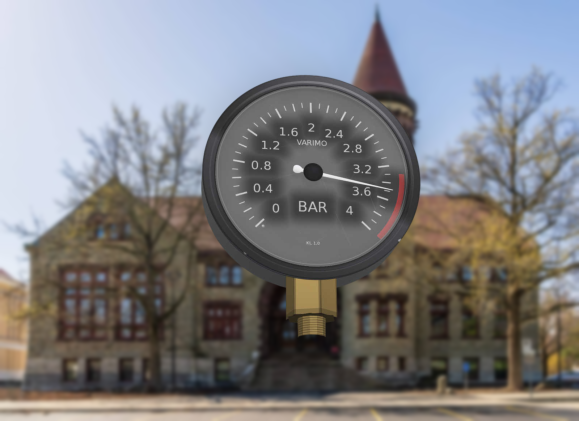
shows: value=3.5 unit=bar
